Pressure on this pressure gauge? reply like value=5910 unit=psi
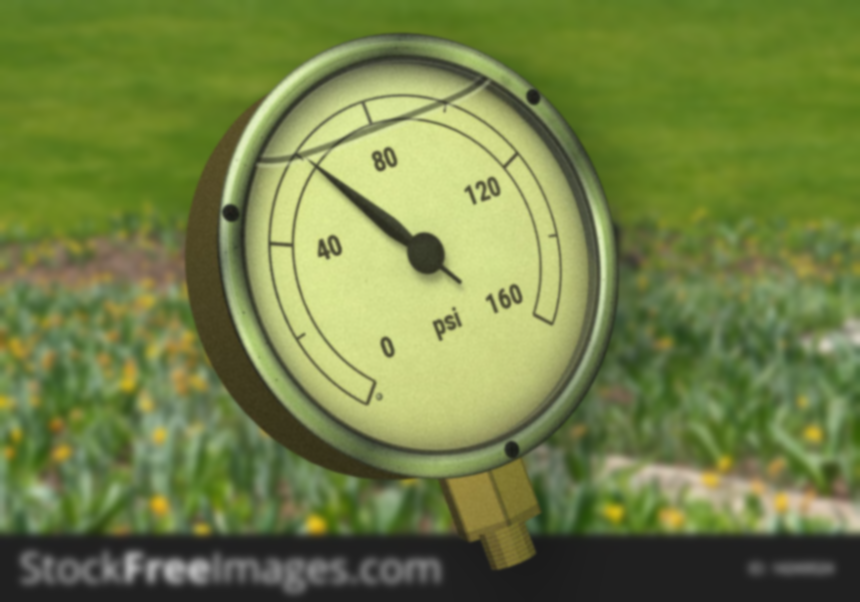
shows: value=60 unit=psi
